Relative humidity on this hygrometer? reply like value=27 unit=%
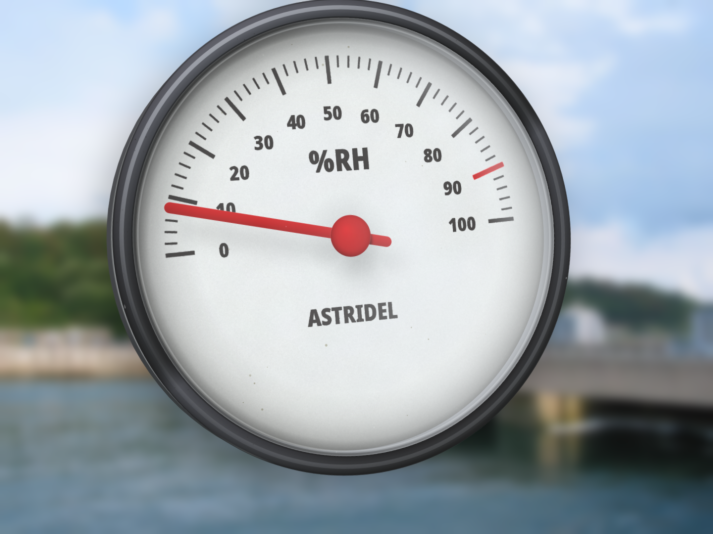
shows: value=8 unit=%
